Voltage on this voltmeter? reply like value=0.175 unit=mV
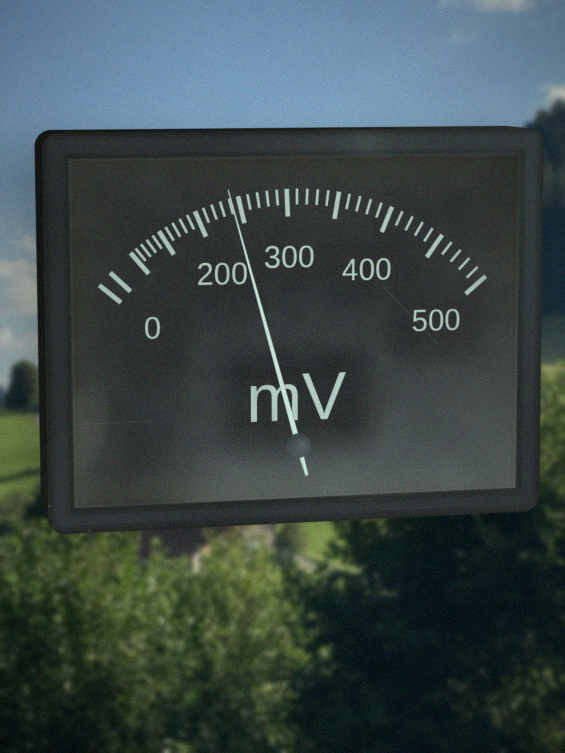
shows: value=240 unit=mV
